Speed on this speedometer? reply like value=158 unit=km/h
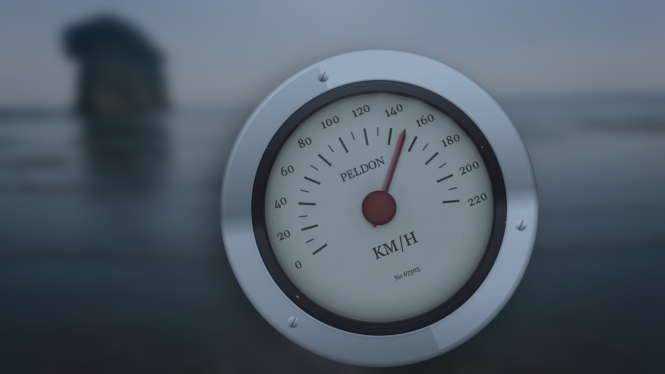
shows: value=150 unit=km/h
